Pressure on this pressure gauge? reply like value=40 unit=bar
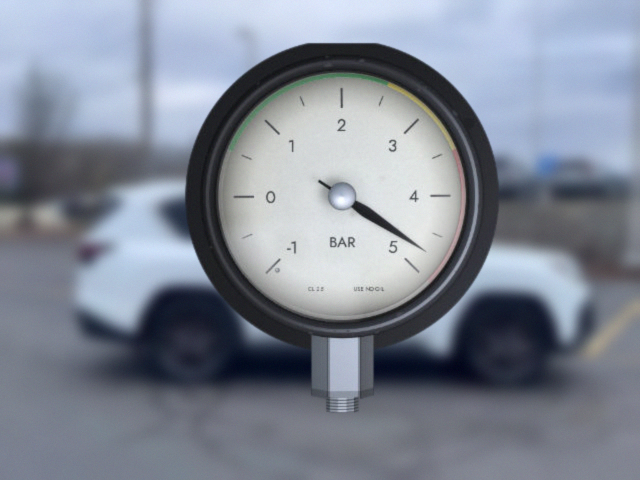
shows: value=4.75 unit=bar
